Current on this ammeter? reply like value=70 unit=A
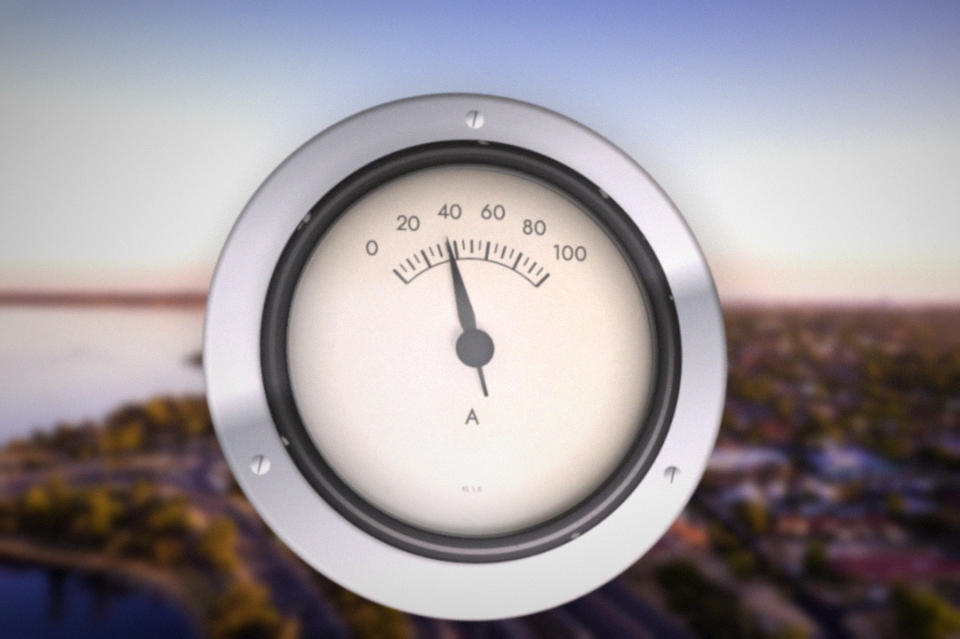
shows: value=35 unit=A
